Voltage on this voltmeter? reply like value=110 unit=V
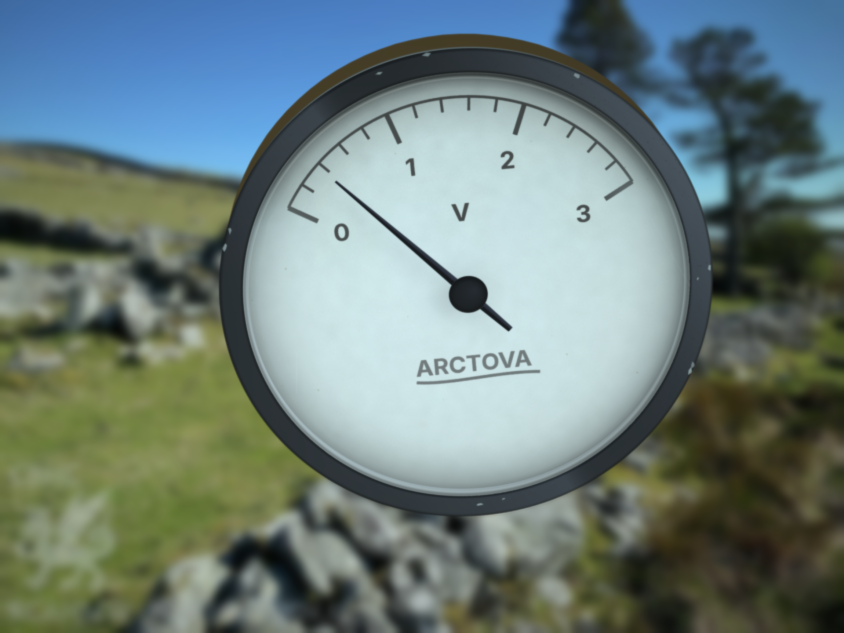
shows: value=0.4 unit=V
